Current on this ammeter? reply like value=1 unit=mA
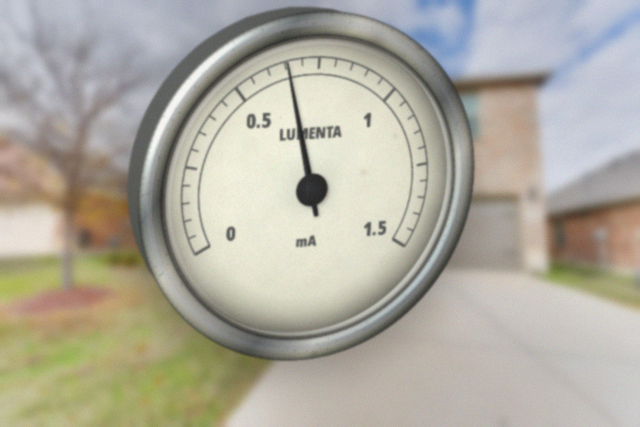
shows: value=0.65 unit=mA
